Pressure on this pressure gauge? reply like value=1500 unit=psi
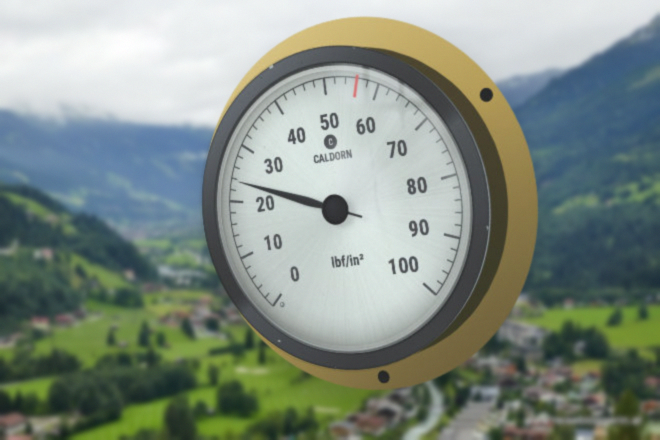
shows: value=24 unit=psi
